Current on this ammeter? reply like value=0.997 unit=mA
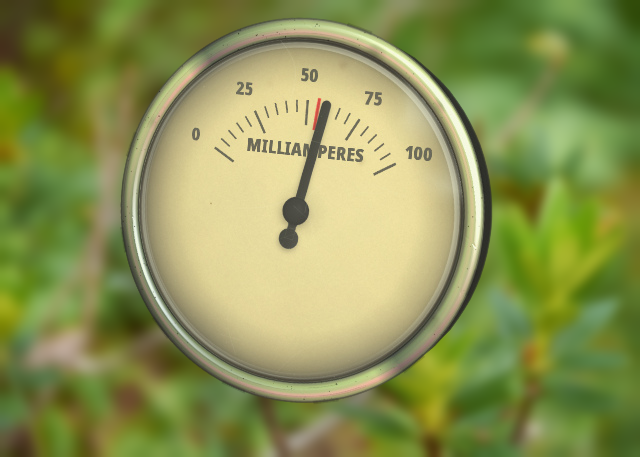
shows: value=60 unit=mA
